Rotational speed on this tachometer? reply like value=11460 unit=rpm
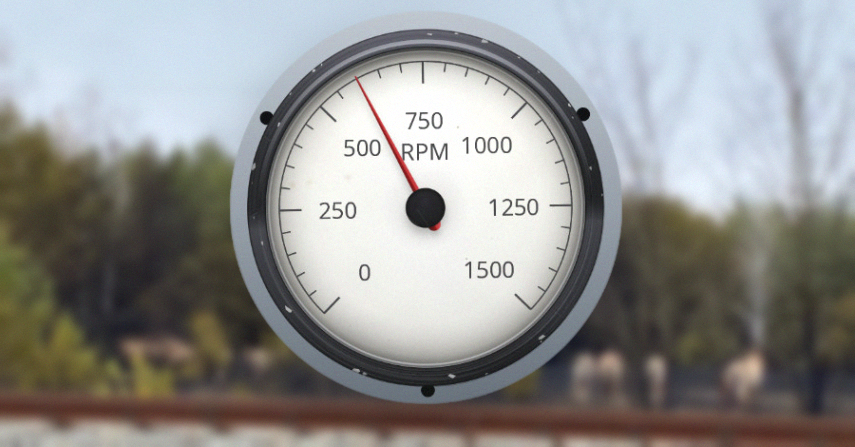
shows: value=600 unit=rpm
